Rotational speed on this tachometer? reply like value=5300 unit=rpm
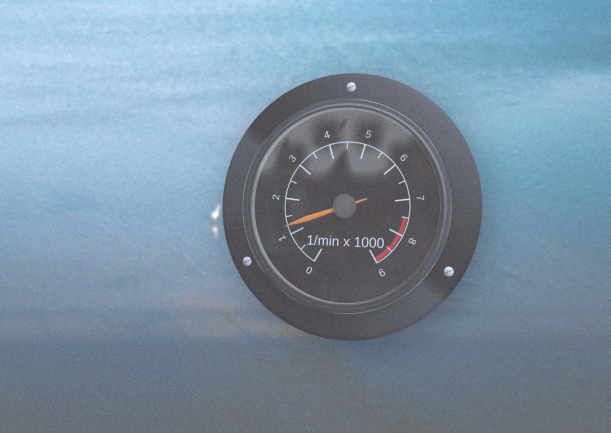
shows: value=1250 unit=rpm
